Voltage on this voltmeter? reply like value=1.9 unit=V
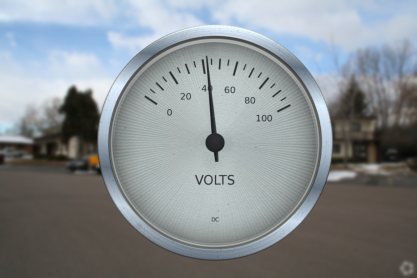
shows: value=42.5 unit=V
